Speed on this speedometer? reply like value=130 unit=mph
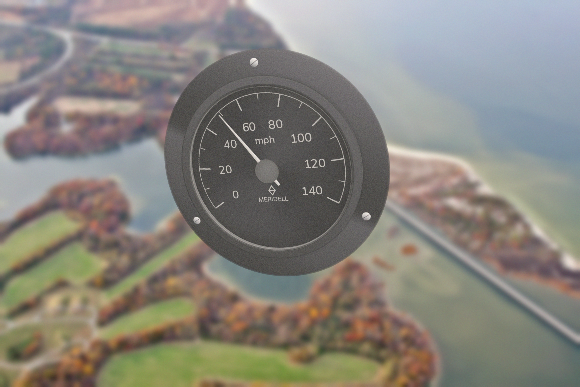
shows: value=50 unit=mph
